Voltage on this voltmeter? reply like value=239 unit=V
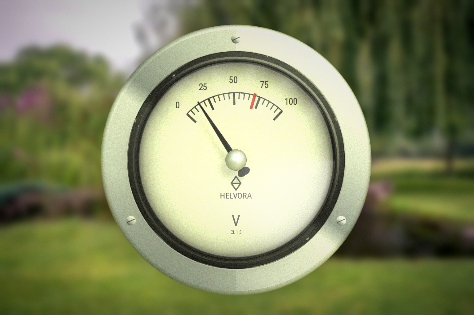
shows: value=15 unit=V
